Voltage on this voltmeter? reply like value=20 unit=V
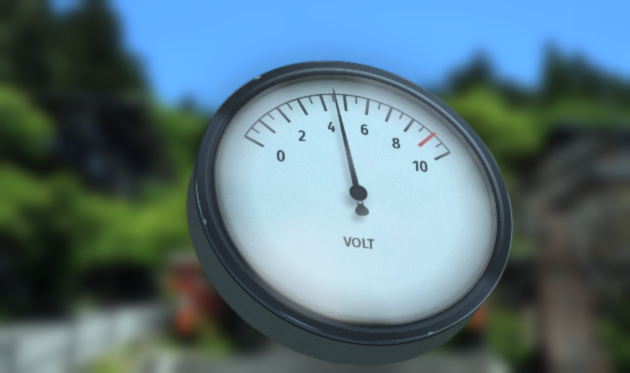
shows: value=4.5 unit=V
